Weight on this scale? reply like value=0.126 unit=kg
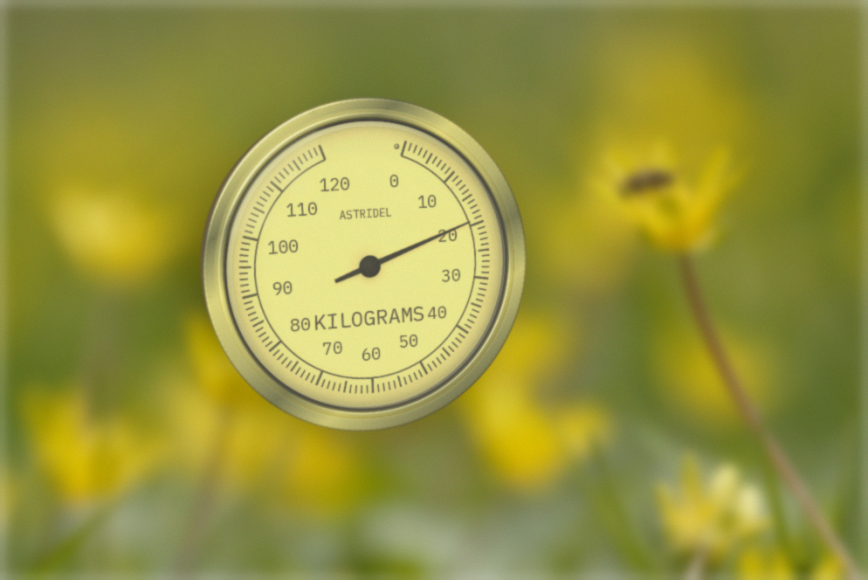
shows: value=19 unit=kg
